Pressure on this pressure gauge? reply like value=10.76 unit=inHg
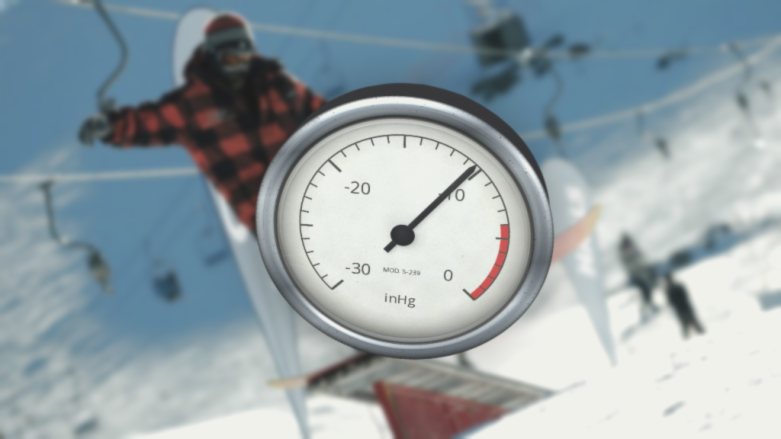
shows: value=-10.5 unit=inHg
